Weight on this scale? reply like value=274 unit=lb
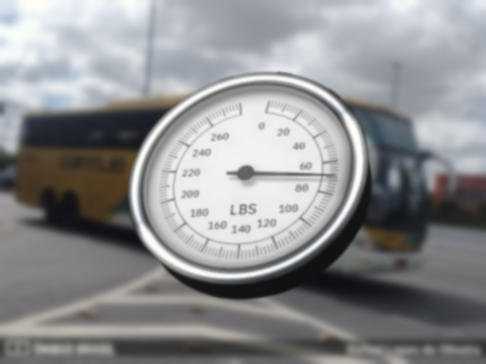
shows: value=70 unit=lb
